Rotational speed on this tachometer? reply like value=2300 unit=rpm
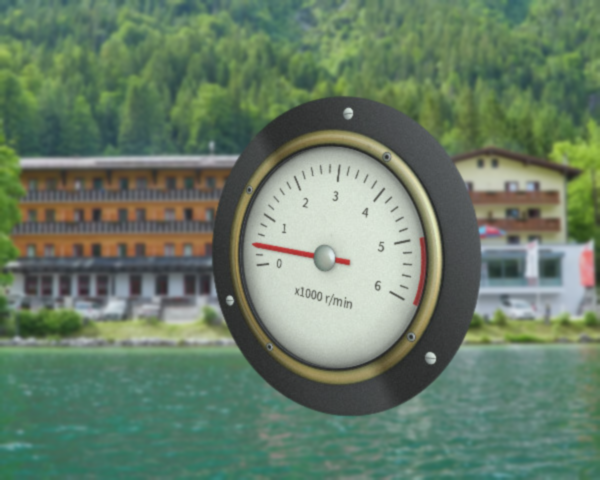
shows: value=400 unit=rpm
